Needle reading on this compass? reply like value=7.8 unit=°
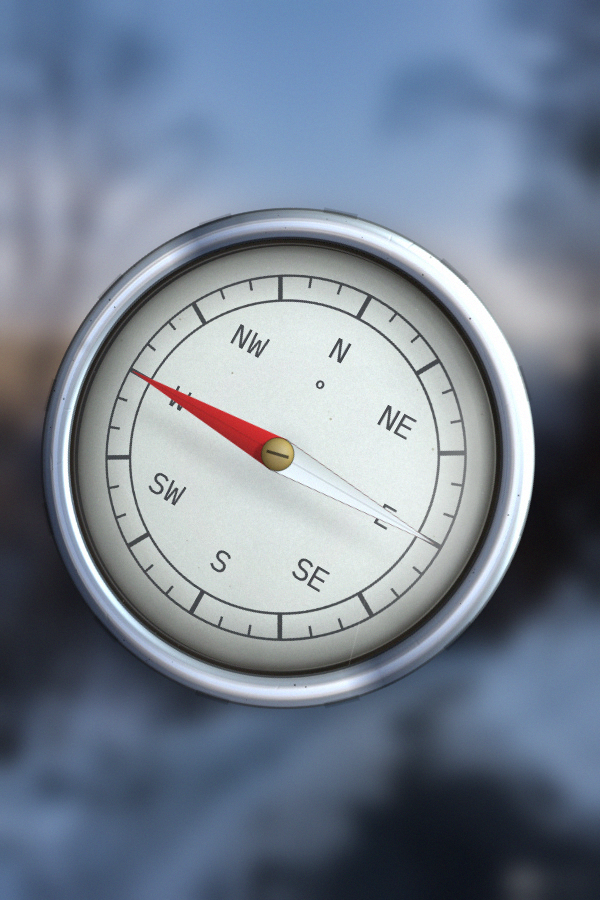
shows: value=270 unit=°
